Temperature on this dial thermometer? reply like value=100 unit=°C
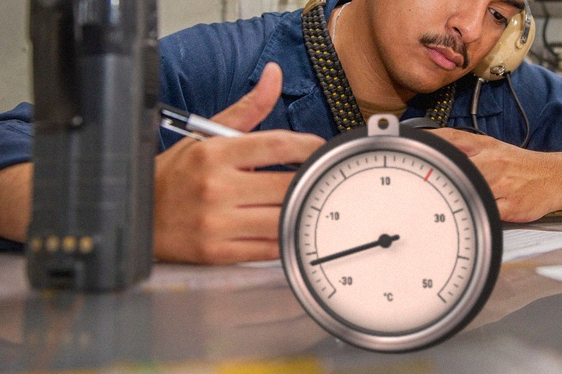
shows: value=-22 unit=°C
